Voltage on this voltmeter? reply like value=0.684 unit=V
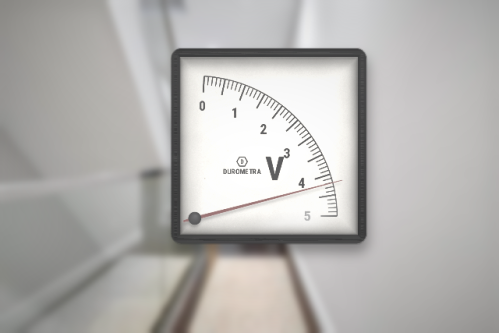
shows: value=4.2 unit=V
